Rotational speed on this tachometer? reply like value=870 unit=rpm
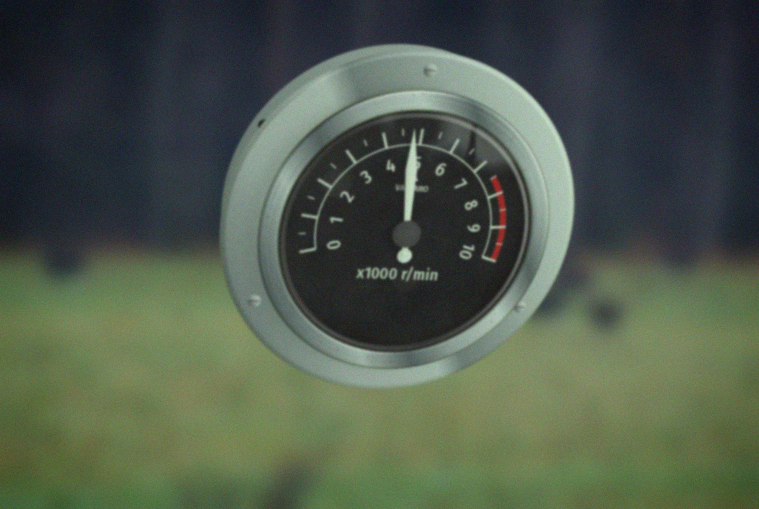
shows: value=4750 unit=rpm
